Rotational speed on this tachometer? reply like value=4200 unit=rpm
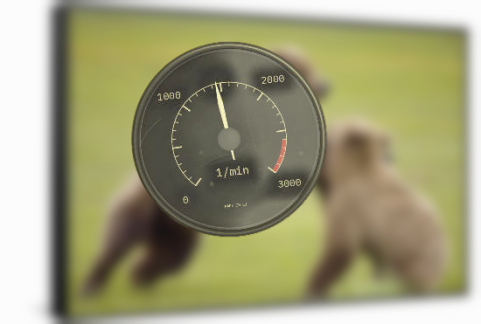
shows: value=1450 unit=rpm
